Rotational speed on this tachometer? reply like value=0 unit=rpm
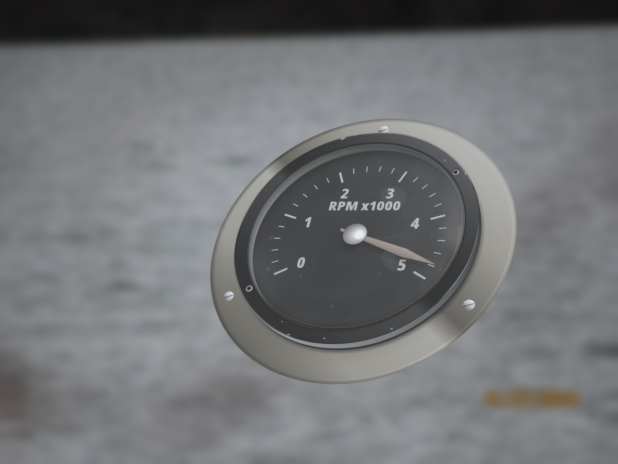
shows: value=4800 unit=rpm
